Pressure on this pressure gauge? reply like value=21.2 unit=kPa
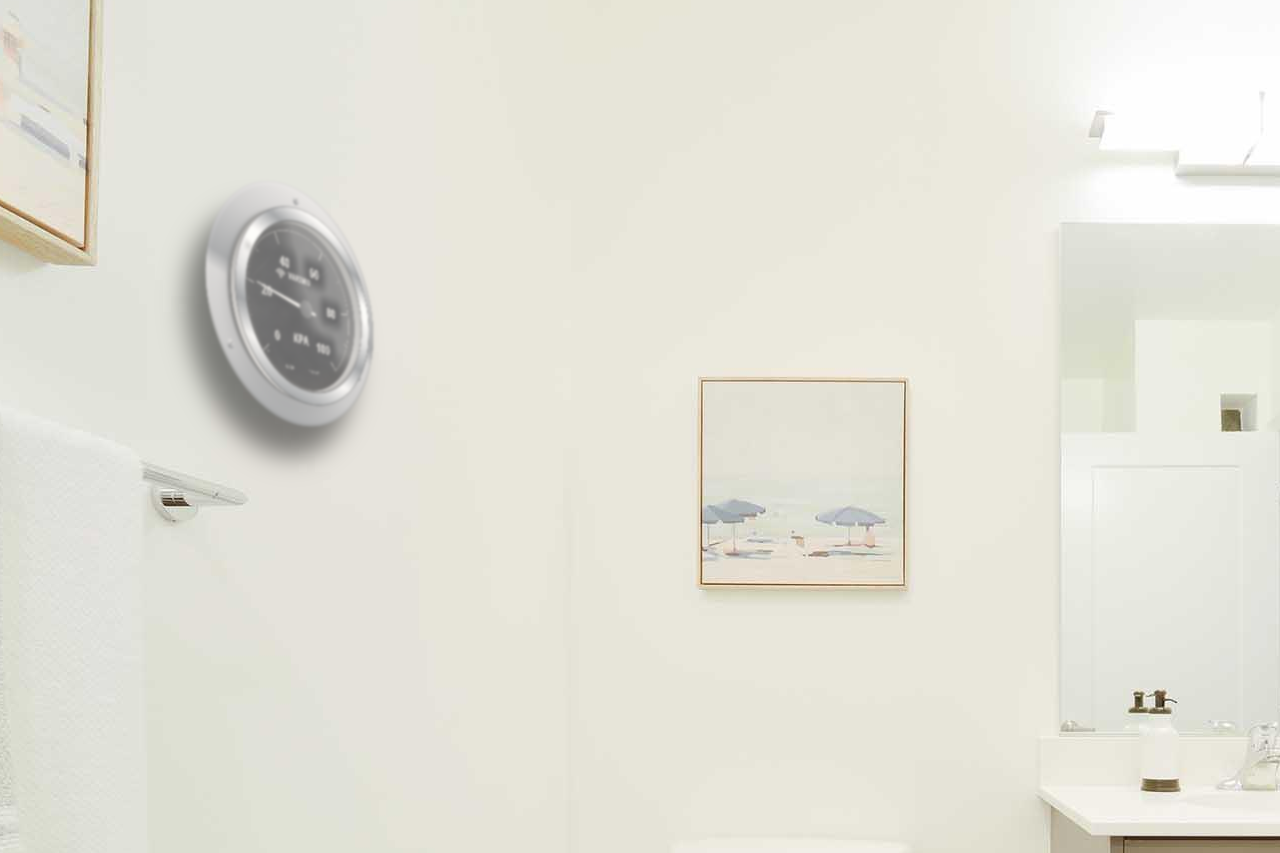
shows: value=20 unit=kPa
